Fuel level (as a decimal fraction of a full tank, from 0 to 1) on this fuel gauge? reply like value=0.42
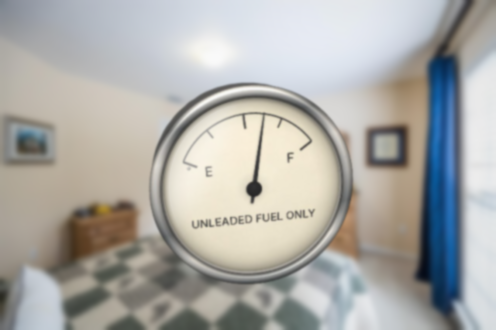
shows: value=0.625
